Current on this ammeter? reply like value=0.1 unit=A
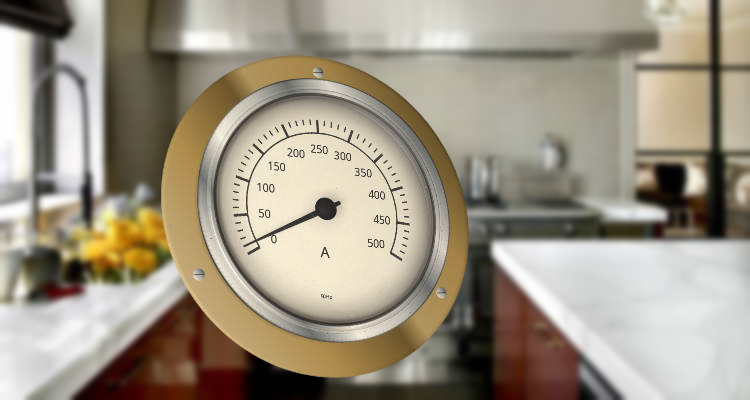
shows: value=10 unit=A
